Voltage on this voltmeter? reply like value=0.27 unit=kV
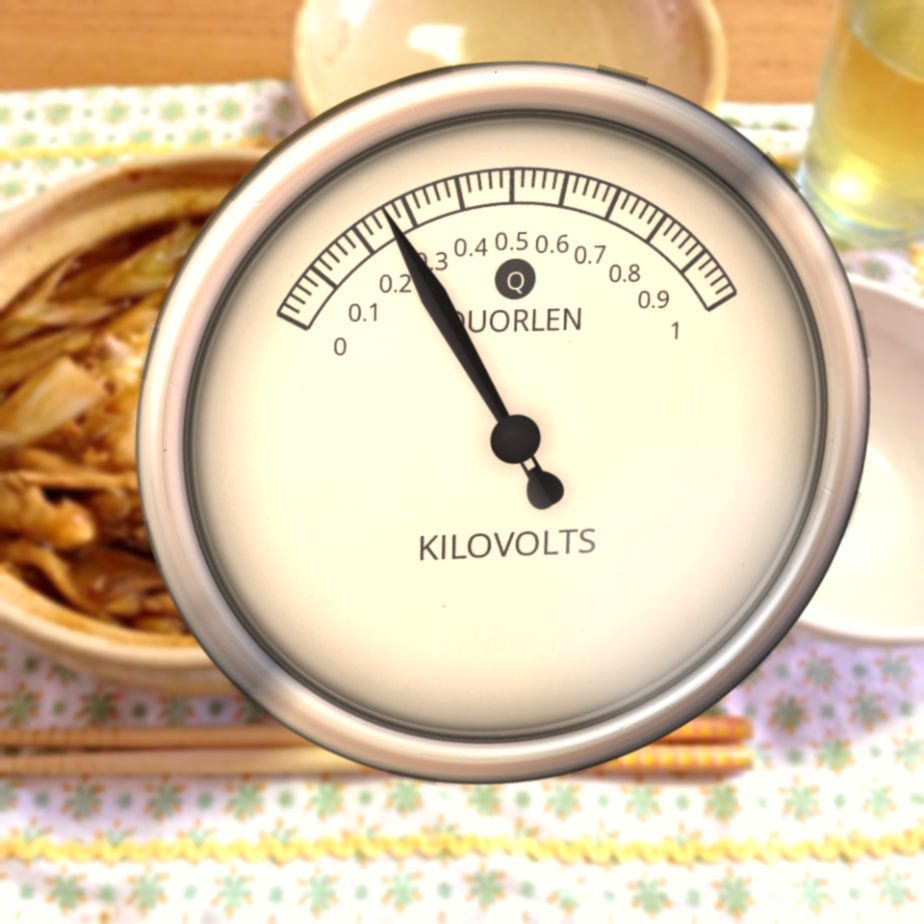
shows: value=0.26 unit=kV
